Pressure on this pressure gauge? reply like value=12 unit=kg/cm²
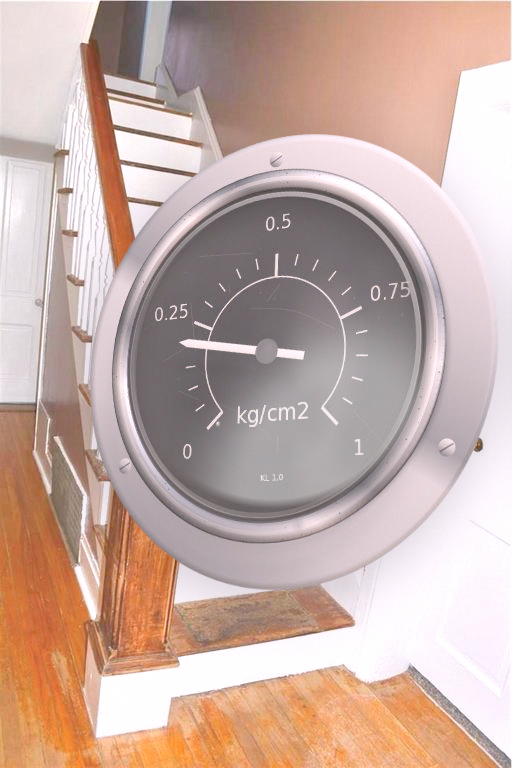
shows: value=0.2 unit=kg/cm²
